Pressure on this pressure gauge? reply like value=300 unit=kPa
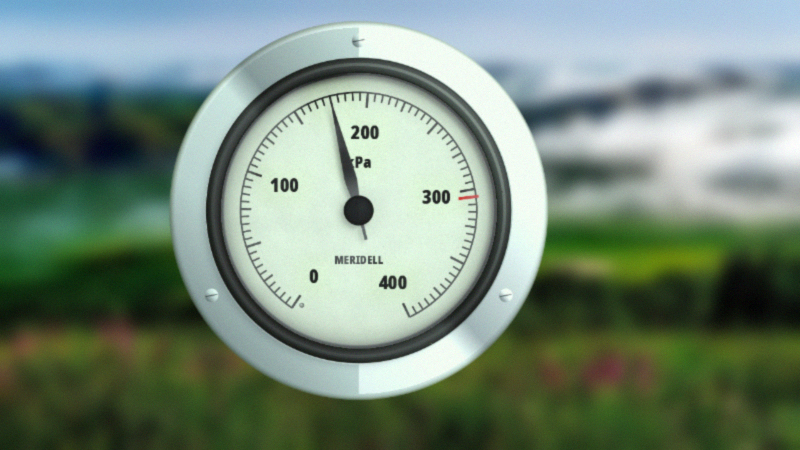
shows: value=175 unit=kPa
